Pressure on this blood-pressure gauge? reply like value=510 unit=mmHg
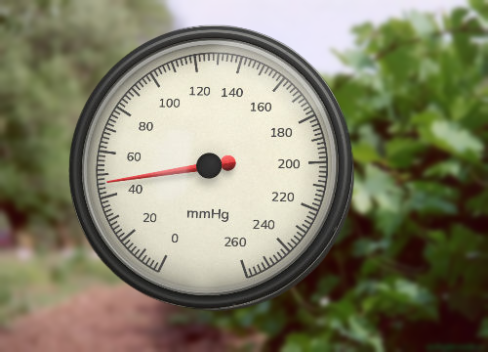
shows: value=46 unit=mmHg
